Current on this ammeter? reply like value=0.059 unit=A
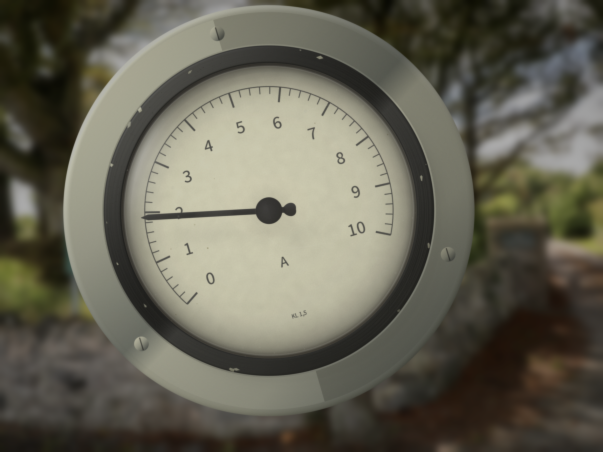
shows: value=1.9 unit=A
